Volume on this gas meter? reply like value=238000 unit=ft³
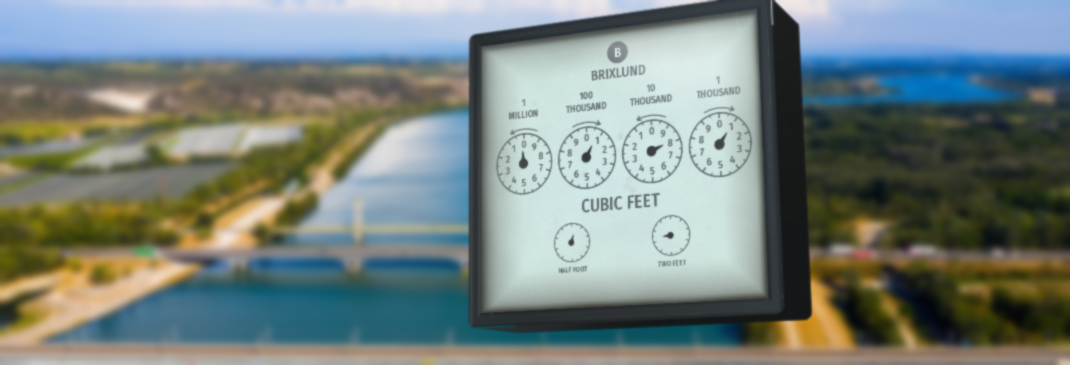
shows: value=8100 unit=ft³
